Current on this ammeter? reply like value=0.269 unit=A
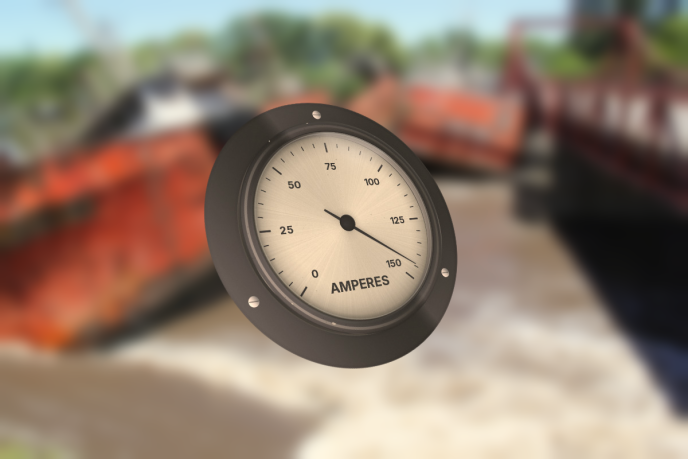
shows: value=145 unit=A
